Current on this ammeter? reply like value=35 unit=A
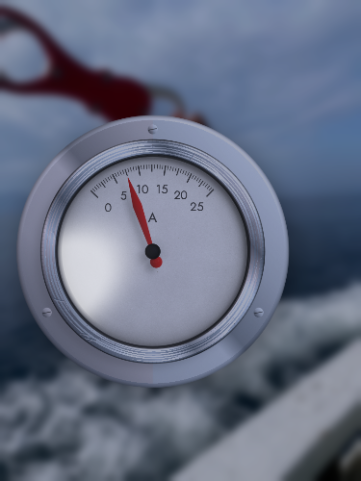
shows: value=7.5 unit=A
